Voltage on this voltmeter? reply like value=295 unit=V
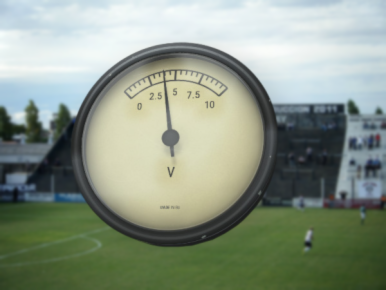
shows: value=4 unit=V
